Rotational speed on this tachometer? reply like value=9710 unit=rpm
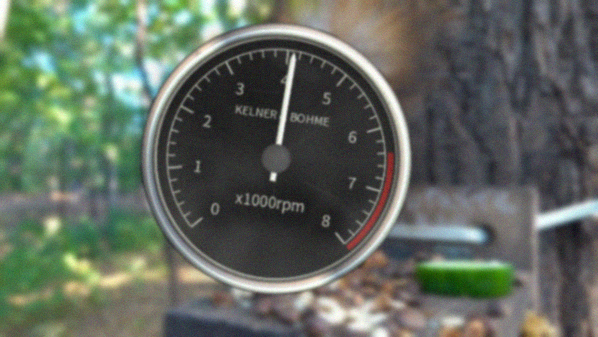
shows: value=4100 unit=rpm
